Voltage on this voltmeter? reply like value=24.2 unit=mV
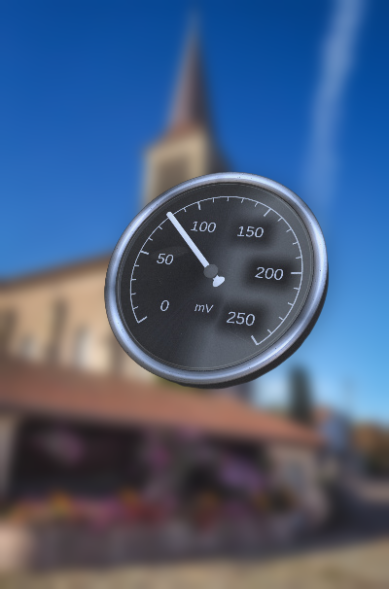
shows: value=80 unit=mV
